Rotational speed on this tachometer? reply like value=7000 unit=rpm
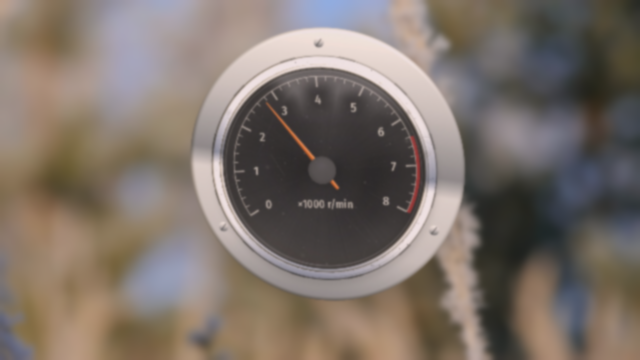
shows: value=2800 unit=rpm
